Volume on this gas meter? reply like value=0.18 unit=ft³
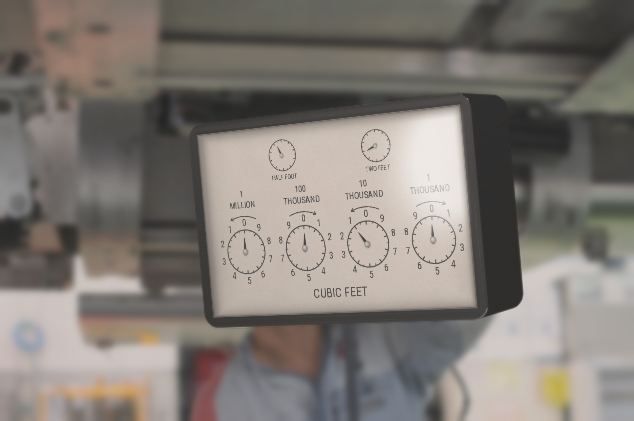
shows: value=1000 unit=ft³
